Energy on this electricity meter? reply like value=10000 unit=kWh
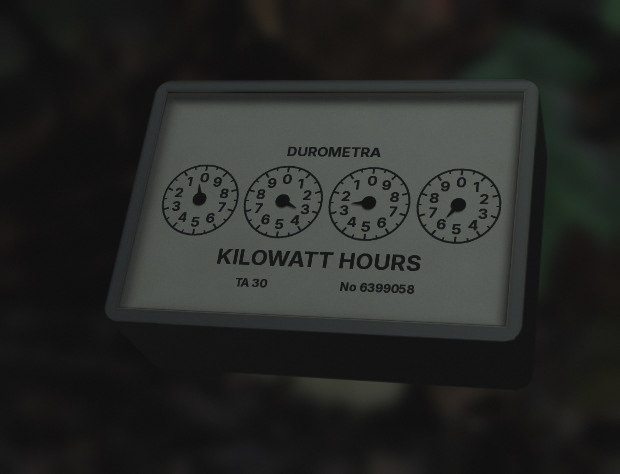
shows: value=326 unit=kWh
